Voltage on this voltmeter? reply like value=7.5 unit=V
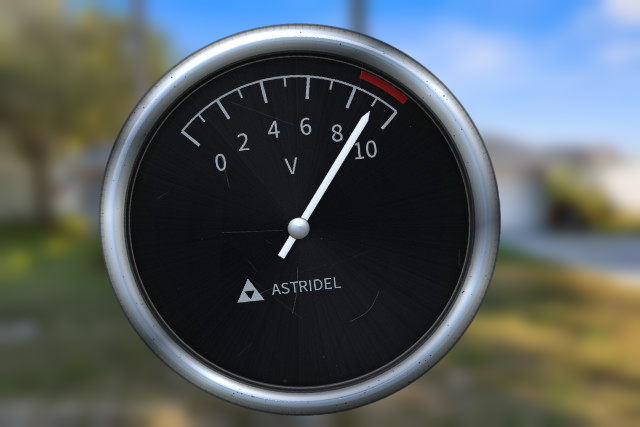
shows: value=9 unit=V
